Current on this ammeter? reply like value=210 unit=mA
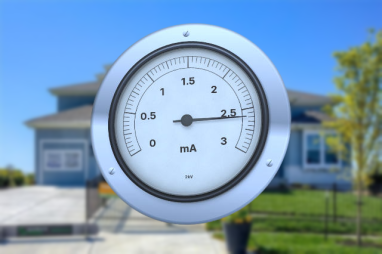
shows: value=2.6 unit=mA
